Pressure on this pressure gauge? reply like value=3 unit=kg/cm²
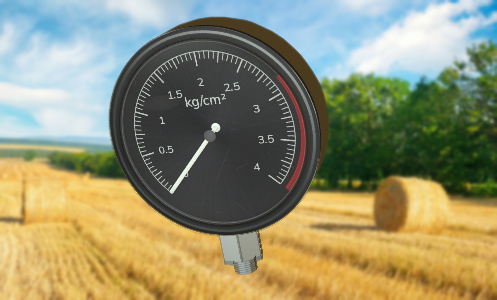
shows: value=0 unit=kg/cm²
